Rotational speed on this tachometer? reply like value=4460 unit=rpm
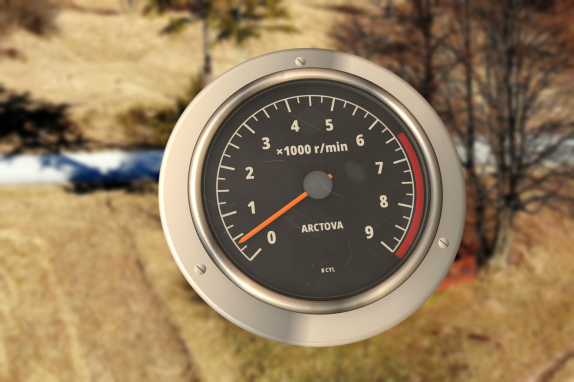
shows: value=375 unit=rpm
